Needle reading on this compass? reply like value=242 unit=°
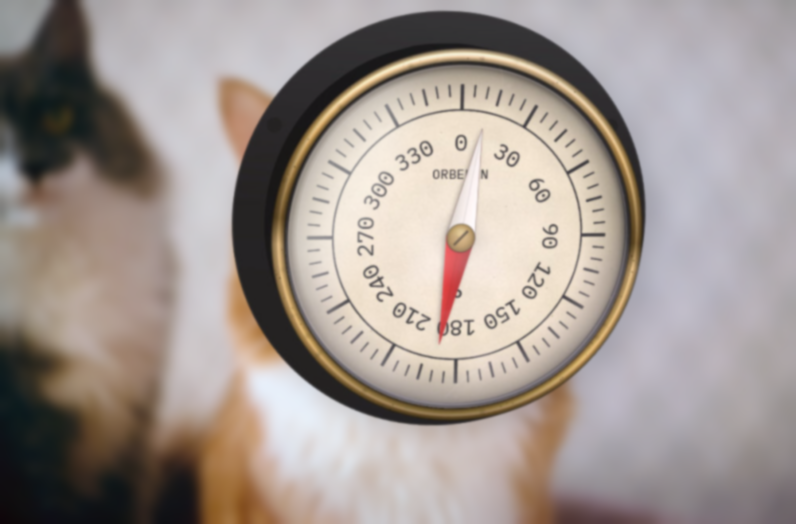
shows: value=190 unit=°
